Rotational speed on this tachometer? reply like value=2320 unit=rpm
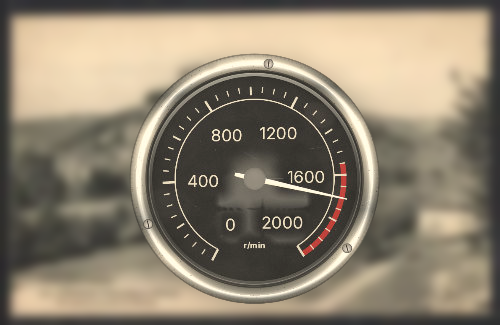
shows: value=1700 unit=rpm
